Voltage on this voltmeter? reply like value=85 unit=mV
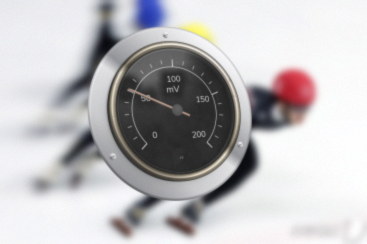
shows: value=50 unit=mV
